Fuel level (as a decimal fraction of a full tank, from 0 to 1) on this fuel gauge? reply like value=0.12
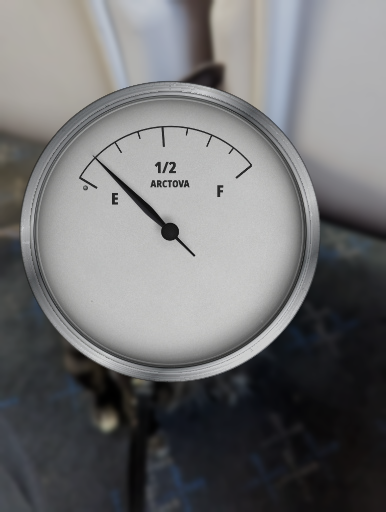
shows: value=0.125
